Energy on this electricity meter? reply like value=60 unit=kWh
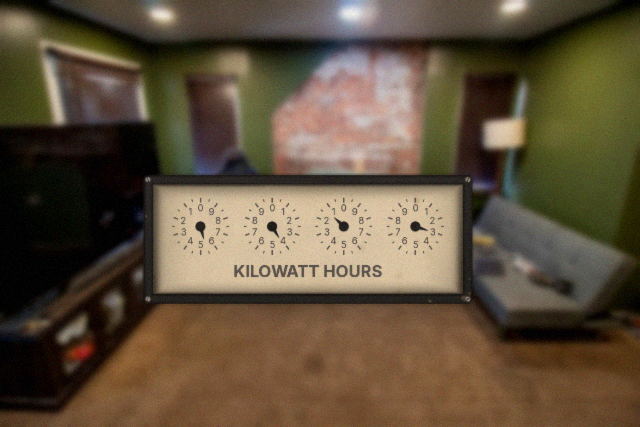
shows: value=5413 unit=kWh
